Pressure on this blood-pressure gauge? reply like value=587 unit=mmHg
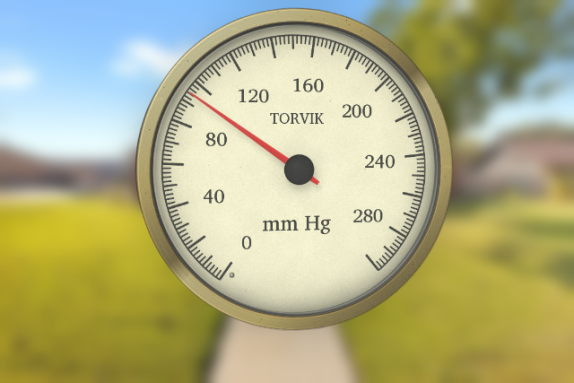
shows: value=94 unit=mmHg
